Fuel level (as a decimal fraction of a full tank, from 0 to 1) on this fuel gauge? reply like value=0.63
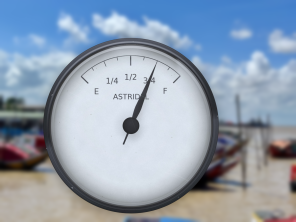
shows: value=0.75
